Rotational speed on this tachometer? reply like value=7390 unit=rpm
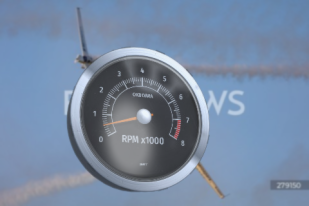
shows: value=500 unit=rpm
